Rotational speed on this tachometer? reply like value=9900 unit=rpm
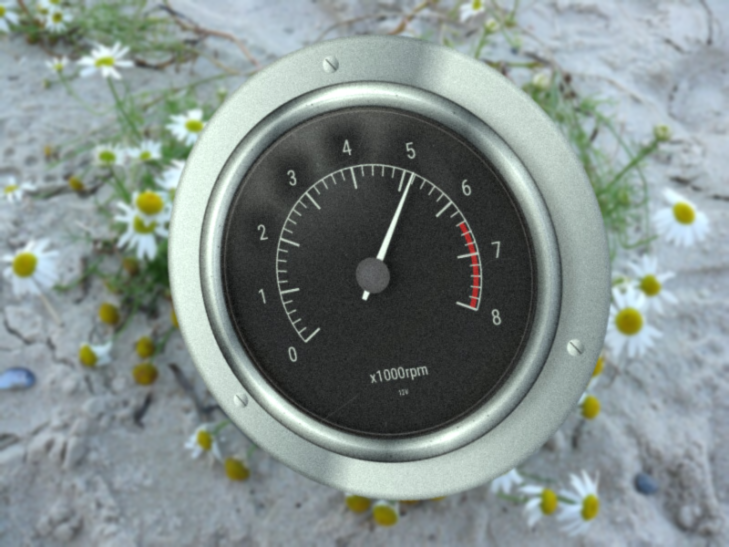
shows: value=5200 unit=rpm
